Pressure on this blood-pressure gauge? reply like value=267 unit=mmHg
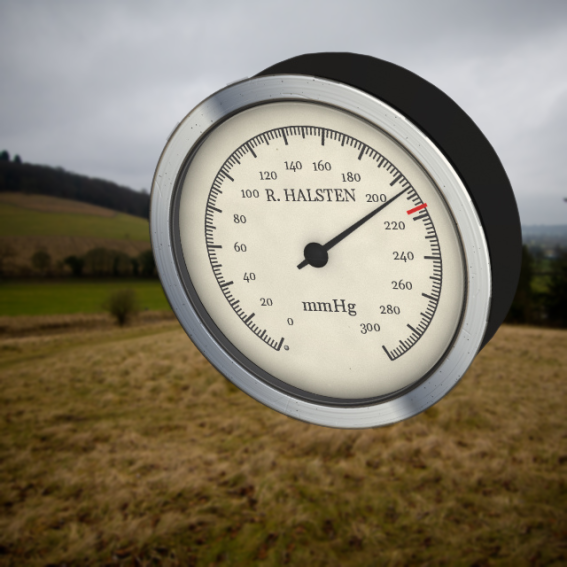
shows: value=206 unit=mmHg
